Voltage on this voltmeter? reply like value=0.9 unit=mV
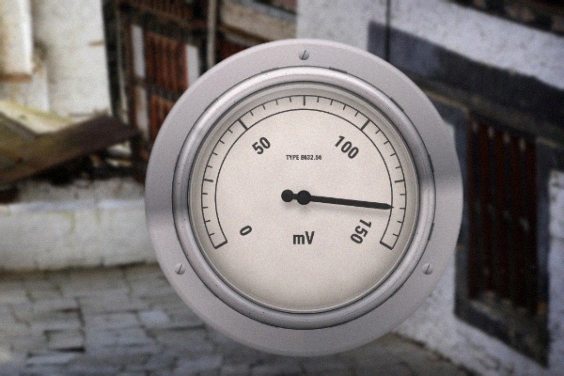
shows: value=135 unit=mV
